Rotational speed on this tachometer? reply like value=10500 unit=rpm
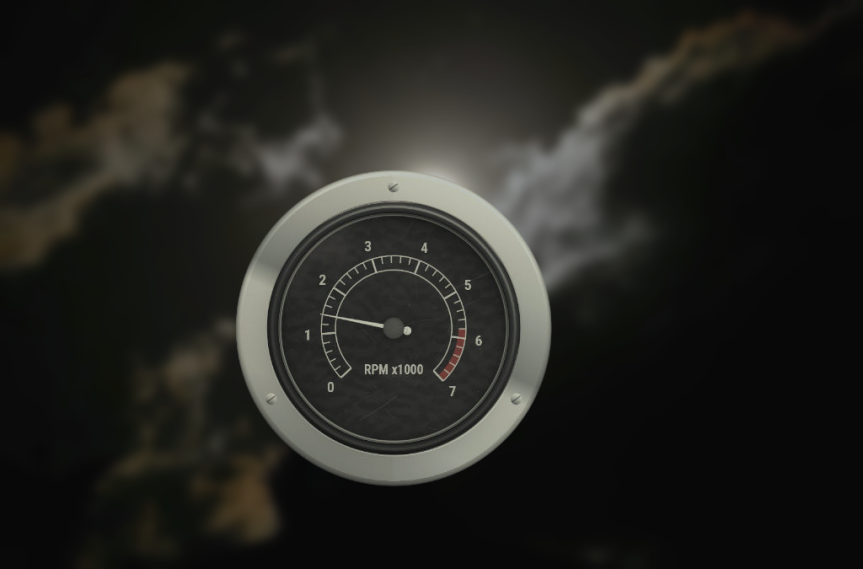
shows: value=1400 unit=rpm
